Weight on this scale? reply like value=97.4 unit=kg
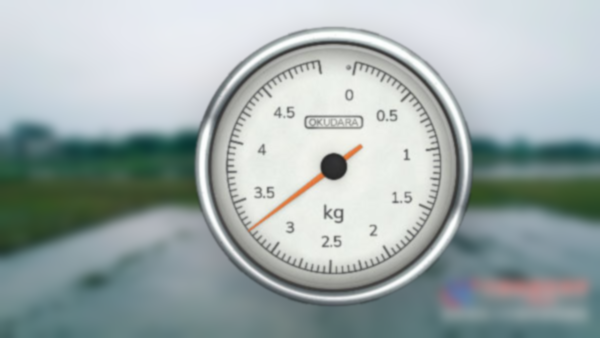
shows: value=3.25 unit=kg
